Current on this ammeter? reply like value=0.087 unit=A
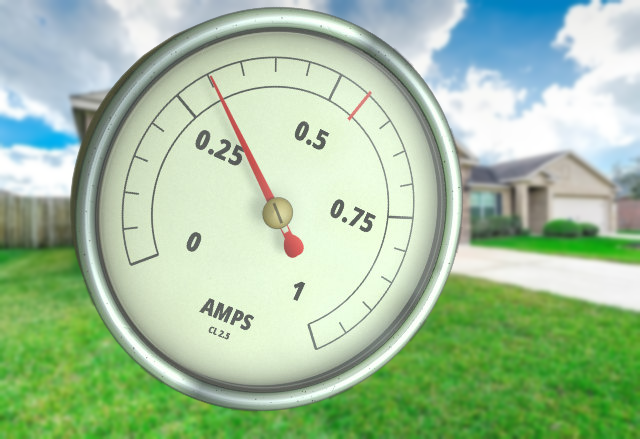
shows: value=0.3 unit=A
